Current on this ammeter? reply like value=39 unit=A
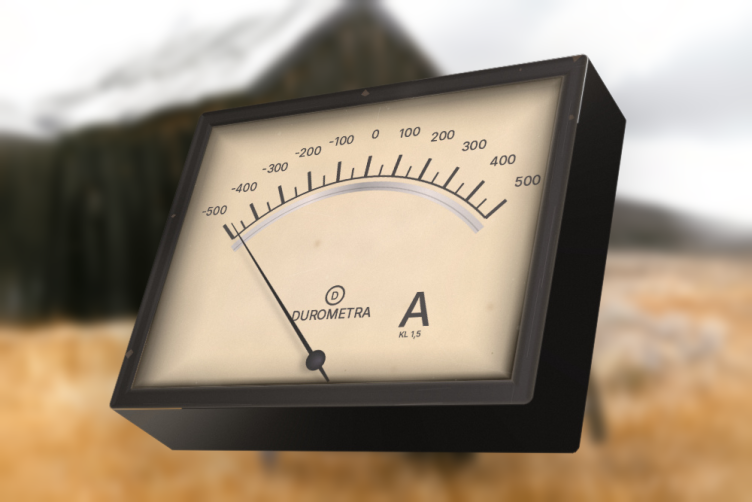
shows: value=-475 unit=A
